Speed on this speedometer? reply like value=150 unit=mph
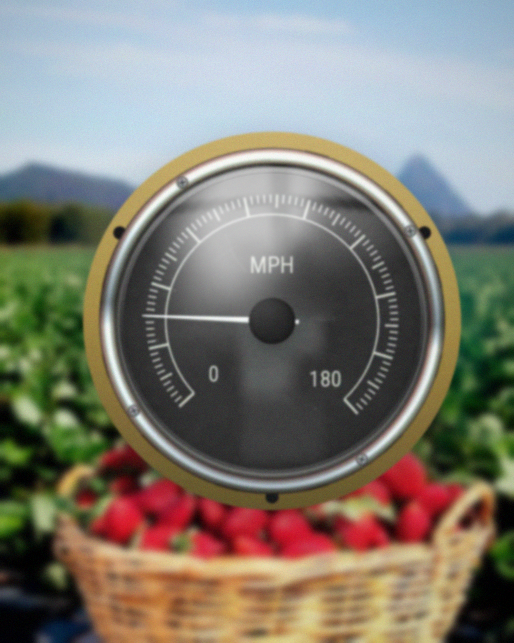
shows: value=30 unit=mph
